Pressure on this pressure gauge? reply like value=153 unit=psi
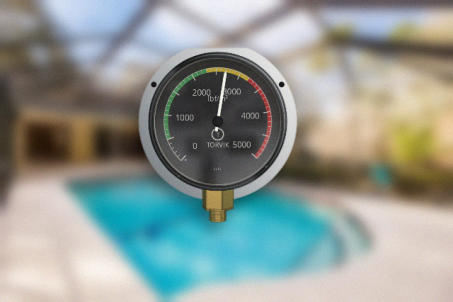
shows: value=2700 unit=psi
